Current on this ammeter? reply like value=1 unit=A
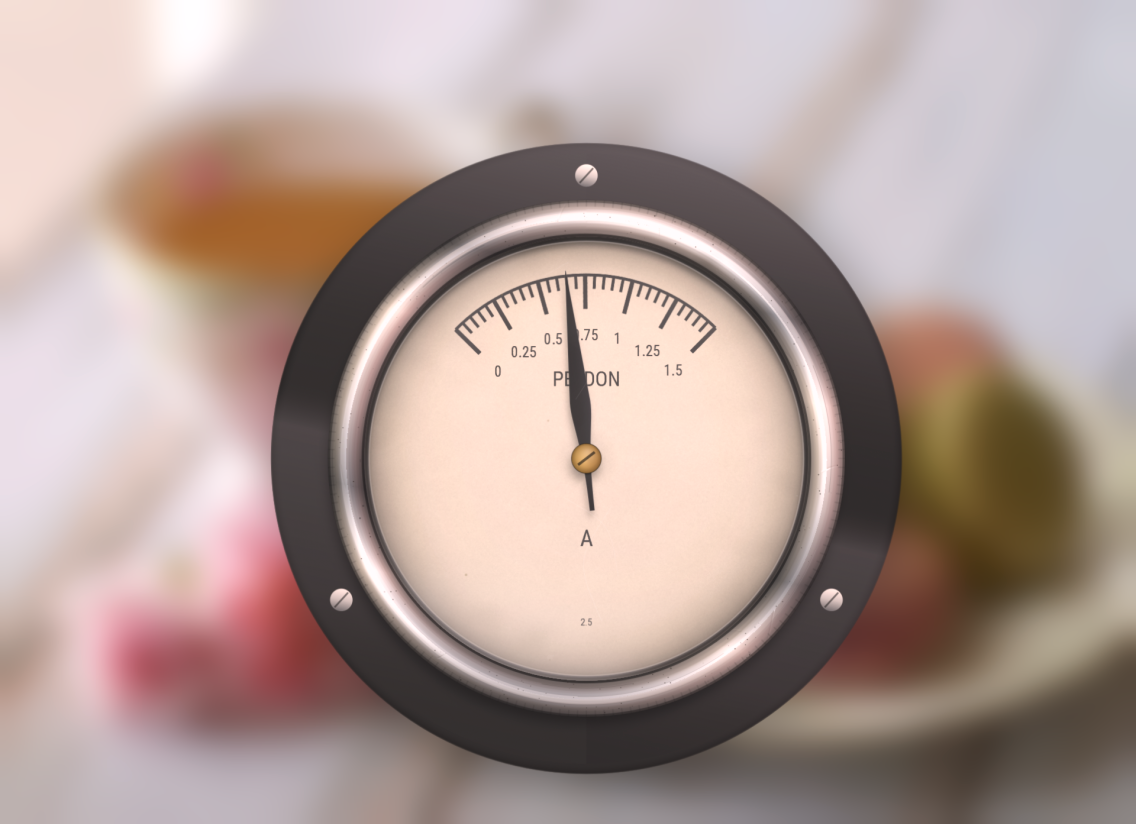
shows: value=0.65 unit=A
